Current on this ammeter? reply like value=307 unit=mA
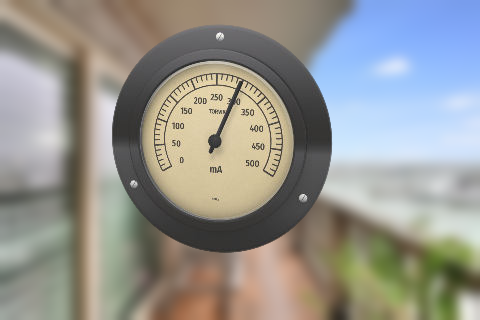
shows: value=300 unit=mA
